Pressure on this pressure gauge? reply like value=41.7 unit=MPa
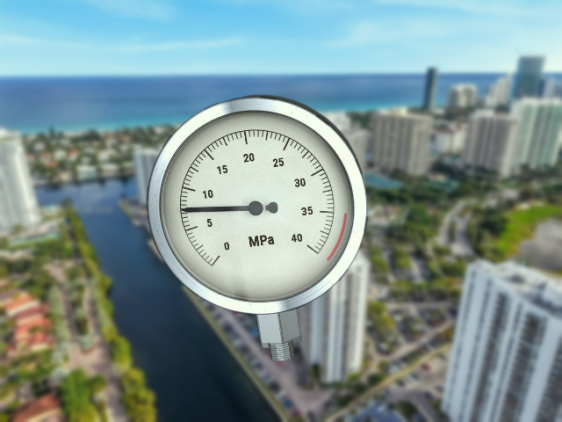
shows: value=7.5 unit=MPa
